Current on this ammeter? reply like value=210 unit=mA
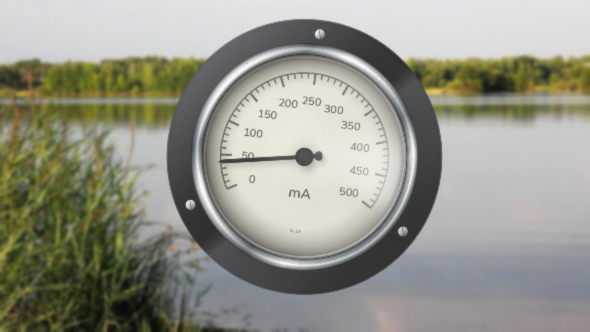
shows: value=40 unit=mA
